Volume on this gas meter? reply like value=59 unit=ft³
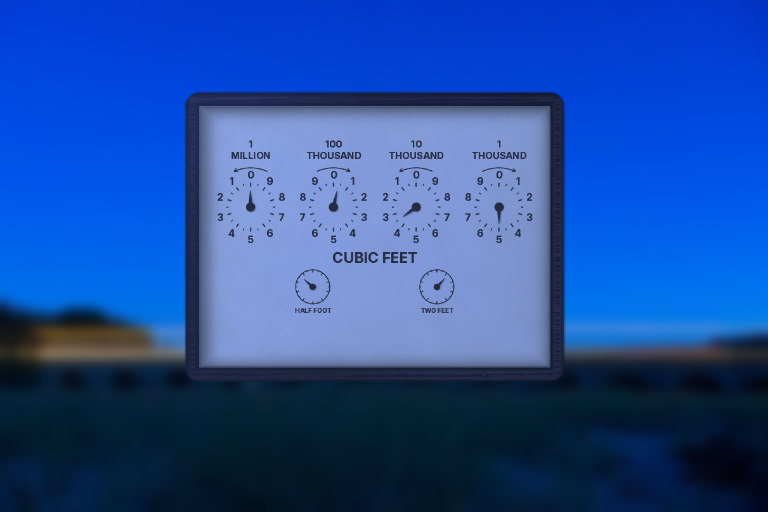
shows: value=3500 unit=ft³
